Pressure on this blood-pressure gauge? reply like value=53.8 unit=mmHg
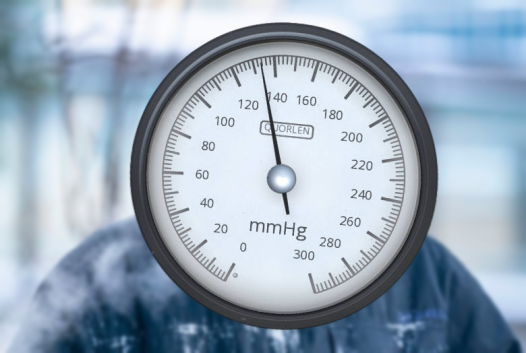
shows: value=134 unit=mmHg
